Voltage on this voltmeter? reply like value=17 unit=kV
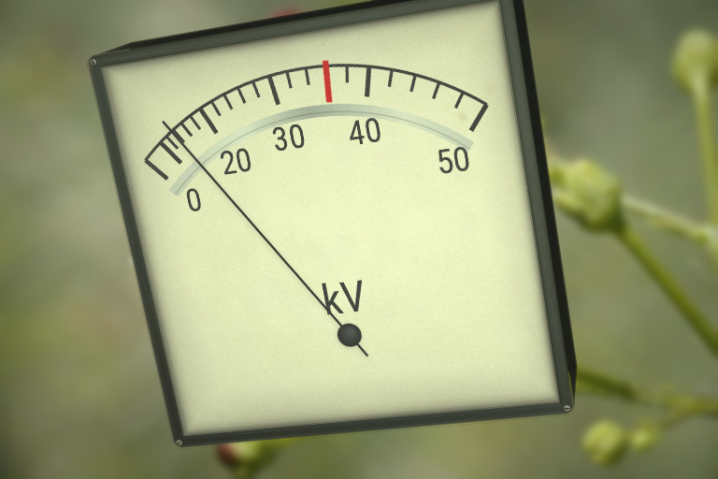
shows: value=14 unit=kV
